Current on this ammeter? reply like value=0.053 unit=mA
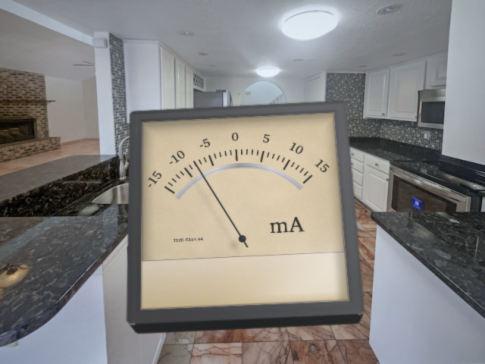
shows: value=-8 unit=mA
